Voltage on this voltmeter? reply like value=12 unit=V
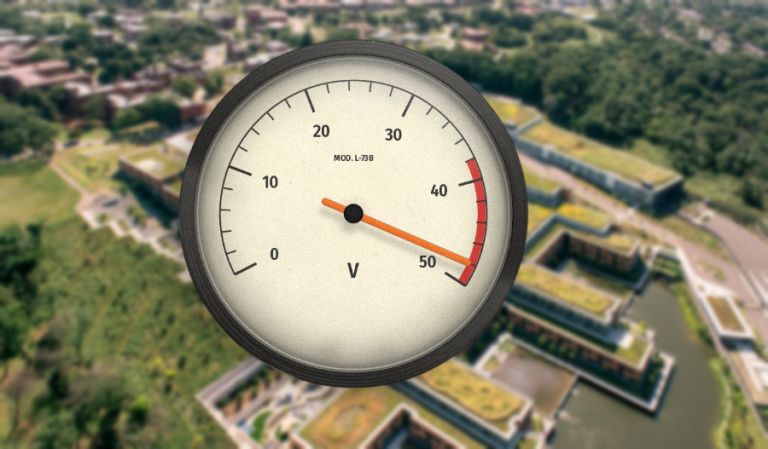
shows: value=48 unit=V
